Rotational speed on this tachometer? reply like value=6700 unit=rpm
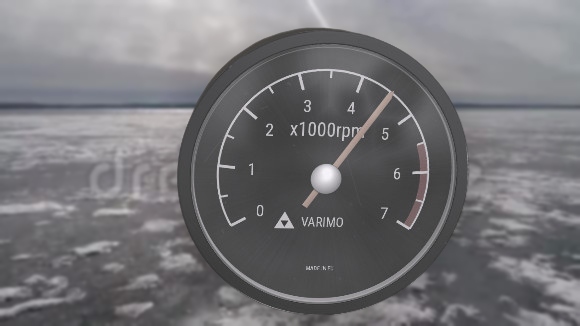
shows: value=4500 unit=rpm
